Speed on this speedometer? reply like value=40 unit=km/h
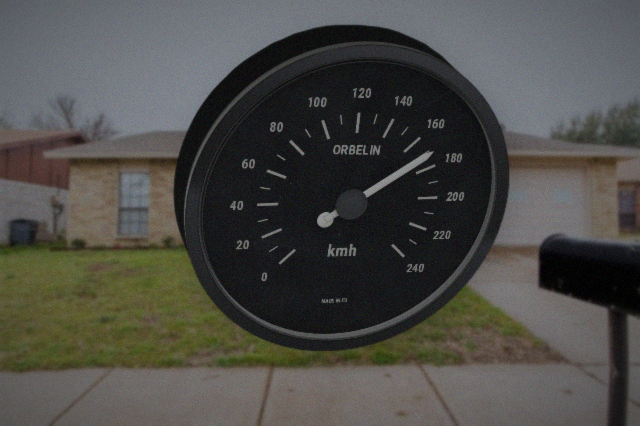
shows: value=170 unit=km/h
